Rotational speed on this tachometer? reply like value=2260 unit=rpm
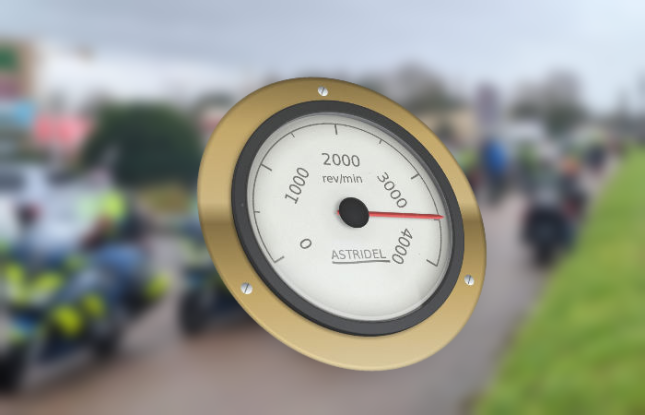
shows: value=3500 unit=rpm
